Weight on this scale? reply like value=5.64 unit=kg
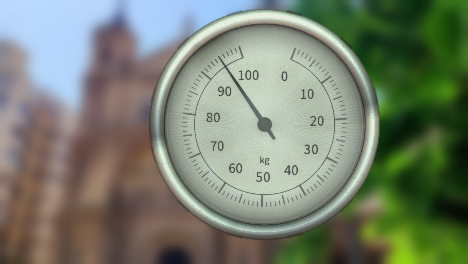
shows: value=95 unit=kg
